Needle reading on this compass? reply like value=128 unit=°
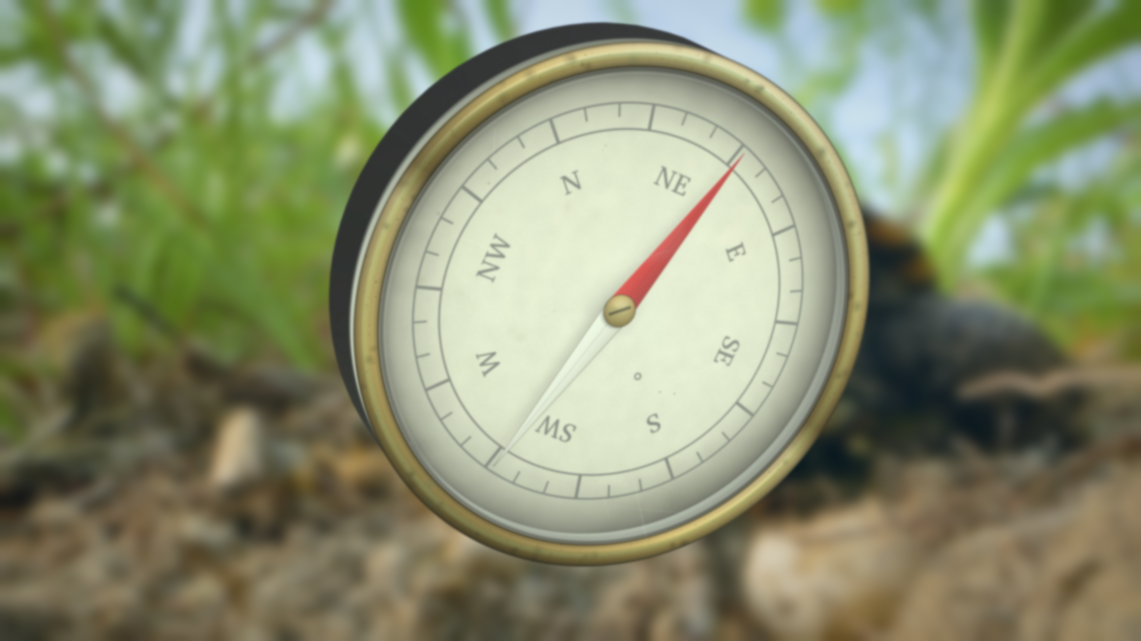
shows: value=60 unit=°
